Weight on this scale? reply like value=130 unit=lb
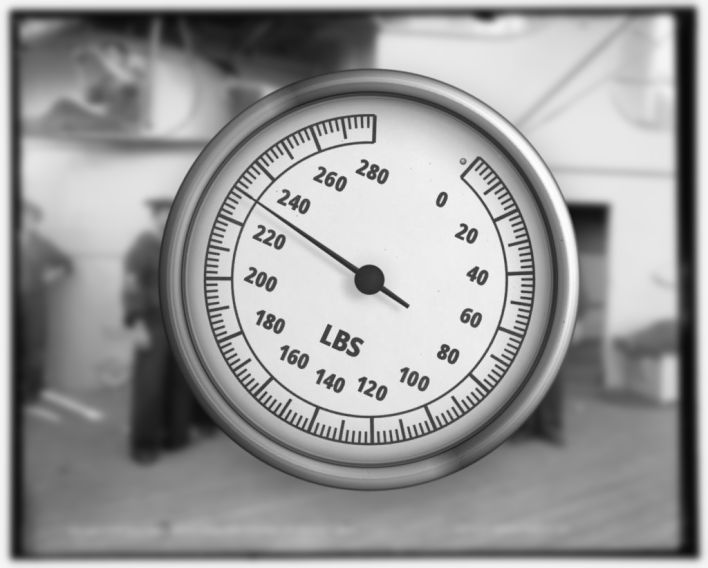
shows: value=230 unit=lb
